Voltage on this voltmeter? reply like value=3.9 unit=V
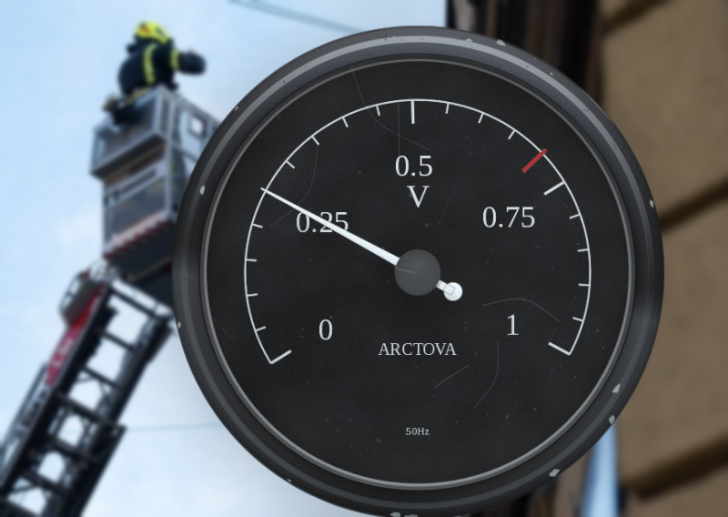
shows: value=0.25 unit=V
